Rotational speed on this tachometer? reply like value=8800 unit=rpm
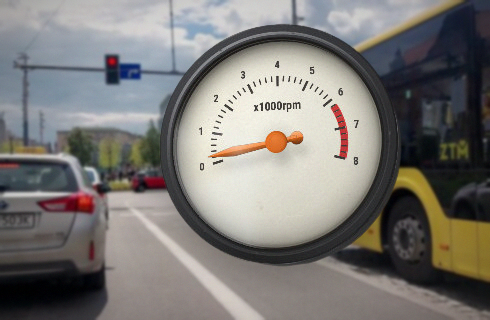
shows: value=200 unit=rpm
